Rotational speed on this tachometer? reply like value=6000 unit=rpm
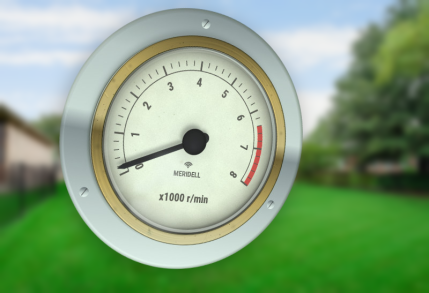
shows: value=200 unit=rpm
